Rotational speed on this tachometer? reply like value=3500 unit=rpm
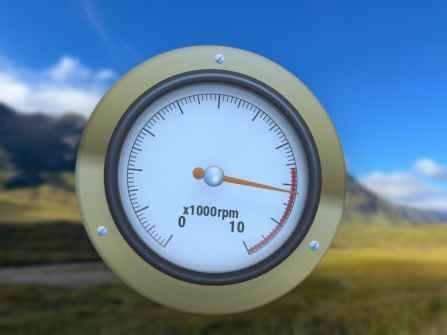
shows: value=8200 unit=rpm
